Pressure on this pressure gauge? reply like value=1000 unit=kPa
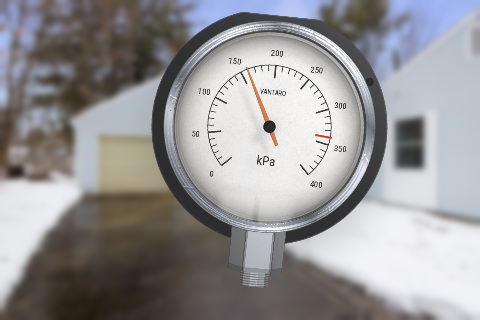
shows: value=160 unit=kPa
